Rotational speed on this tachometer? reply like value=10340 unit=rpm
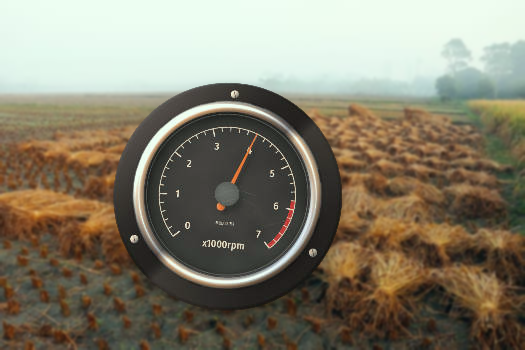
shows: value=4000 unit=rpm
